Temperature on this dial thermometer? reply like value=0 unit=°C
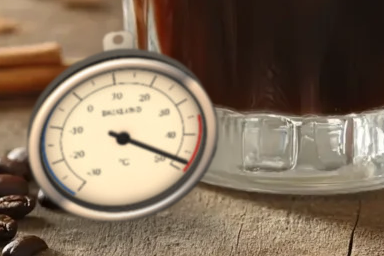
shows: value=47.5 unit=°C
